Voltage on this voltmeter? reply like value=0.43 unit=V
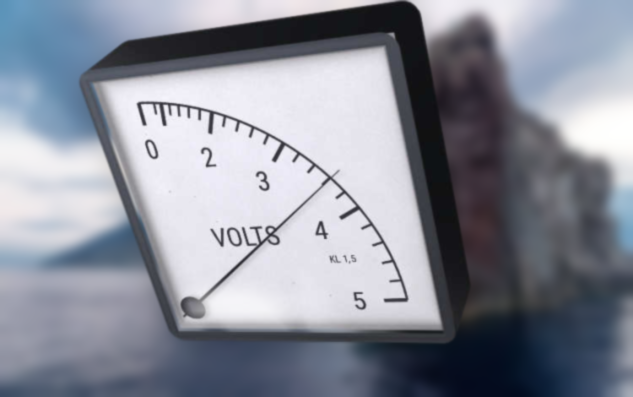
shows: value=3.6 unit=V
